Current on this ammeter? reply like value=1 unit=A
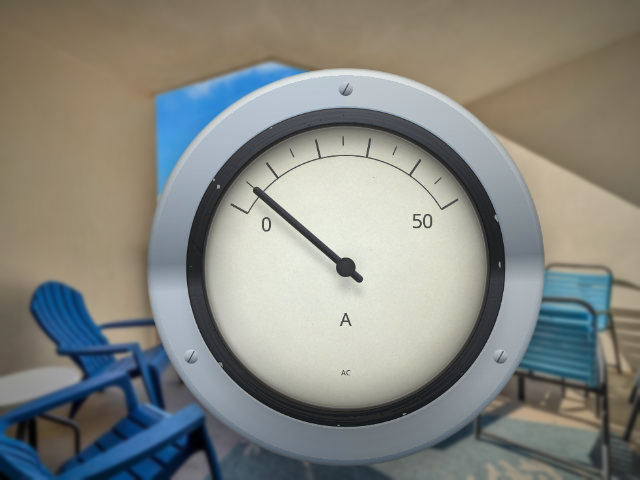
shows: value=5 unit=A
